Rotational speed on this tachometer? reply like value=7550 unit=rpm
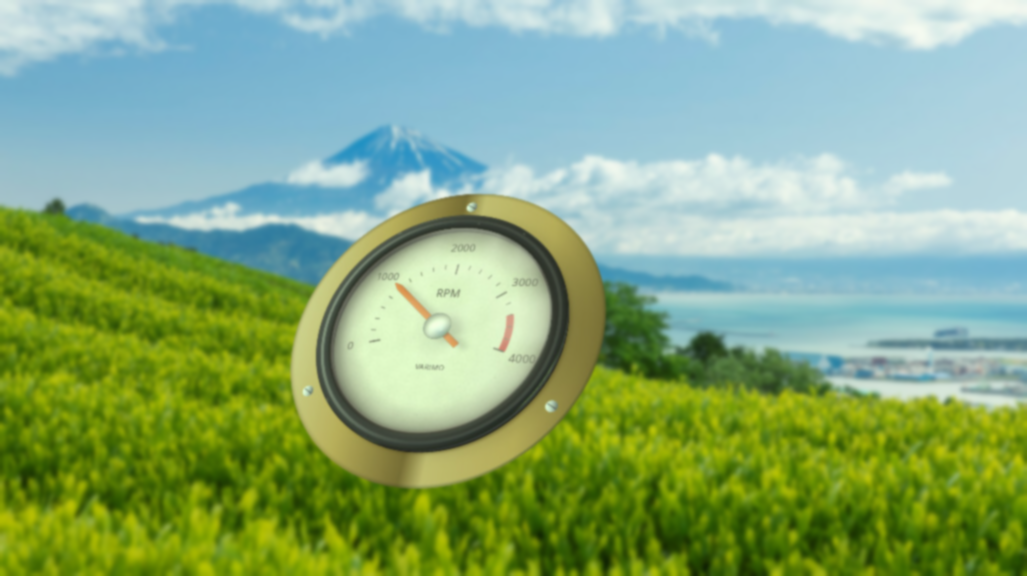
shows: value=1000 unit=rpm
